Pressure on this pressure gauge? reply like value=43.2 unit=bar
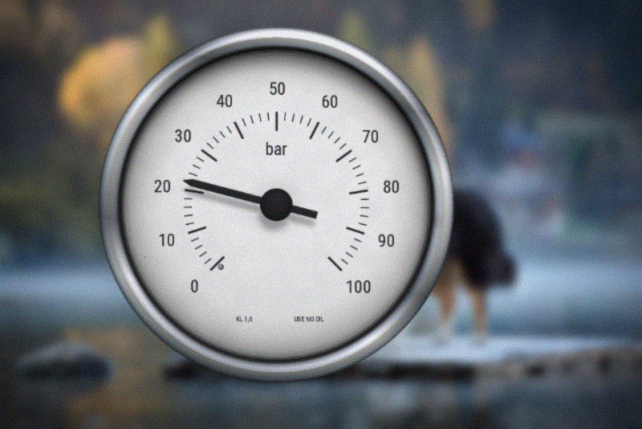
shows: value=22 unit=bar
